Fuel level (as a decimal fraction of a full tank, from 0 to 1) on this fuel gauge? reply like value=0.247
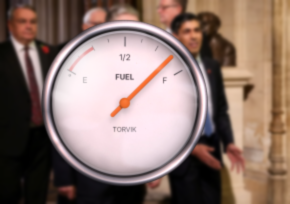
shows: value=0.875
